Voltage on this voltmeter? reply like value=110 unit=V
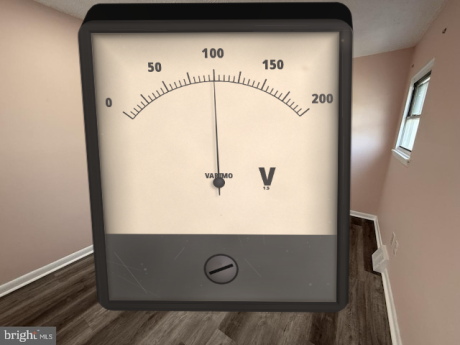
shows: value=100 unit=V
